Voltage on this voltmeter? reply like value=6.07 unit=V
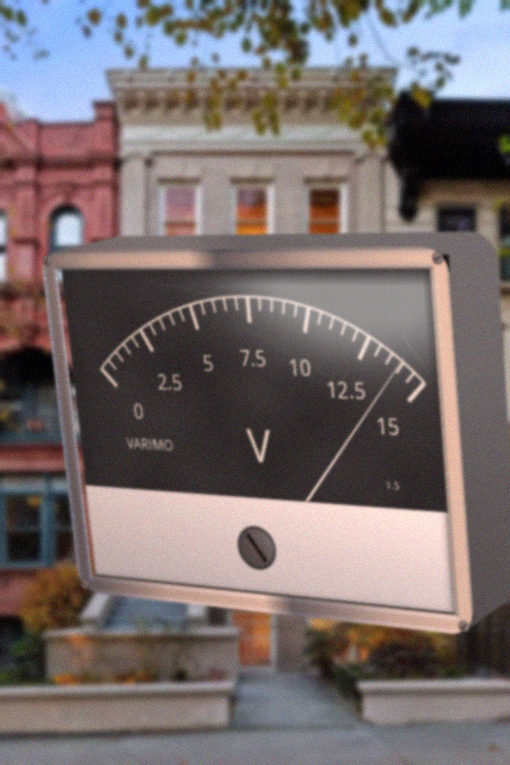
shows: value=14 unit=V
